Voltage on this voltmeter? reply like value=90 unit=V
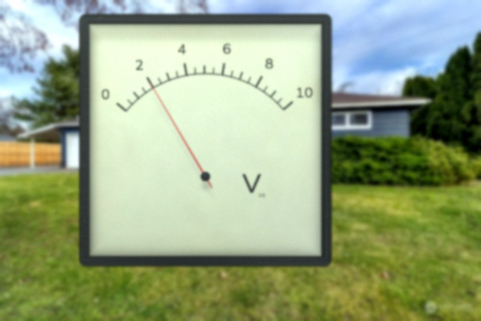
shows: value=2 unit=V
